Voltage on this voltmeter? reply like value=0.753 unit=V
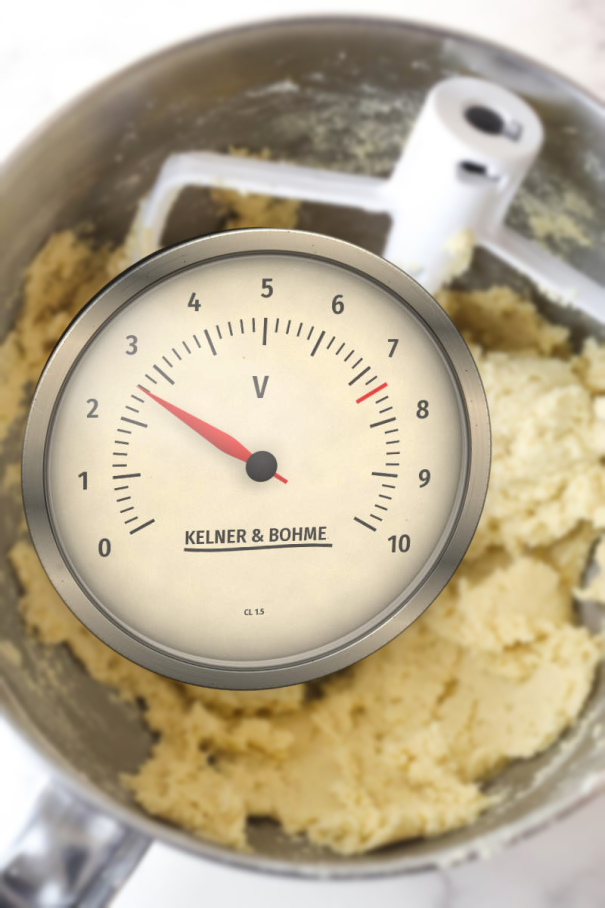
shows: value=2.6 unit=V
